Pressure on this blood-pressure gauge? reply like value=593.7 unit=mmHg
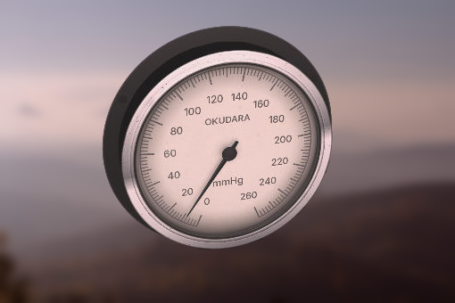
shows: value=10 unit=mmHg
